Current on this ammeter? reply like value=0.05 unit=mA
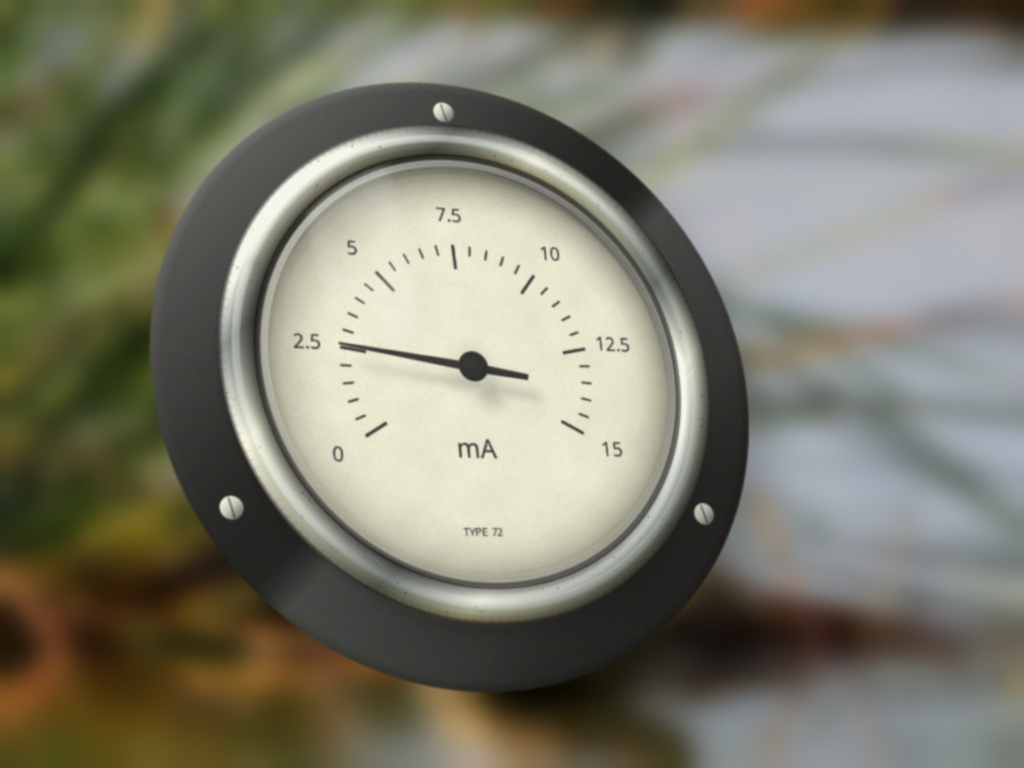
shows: value=2.5 unit=mA
